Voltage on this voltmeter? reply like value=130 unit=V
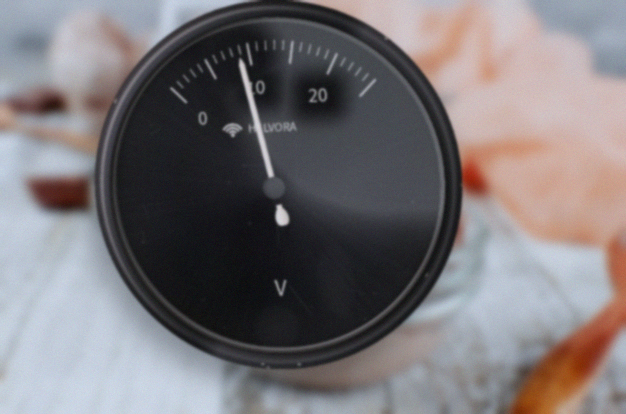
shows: value=9 unit=V
